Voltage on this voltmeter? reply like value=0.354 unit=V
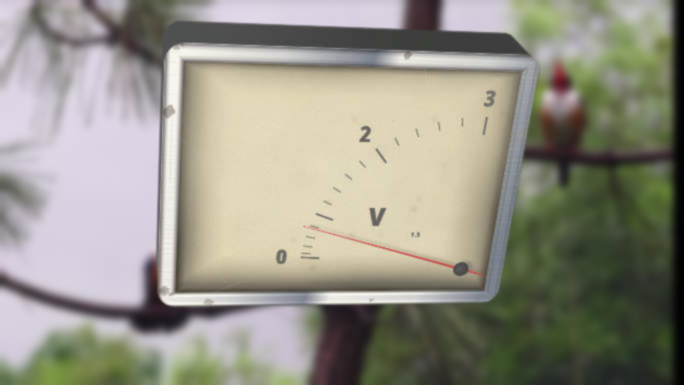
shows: value=0.8 unit=V
